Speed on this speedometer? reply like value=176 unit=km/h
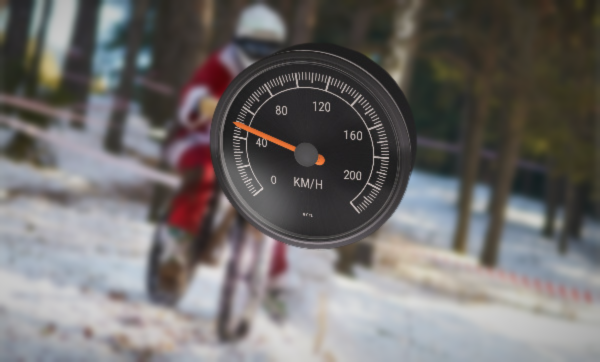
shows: value=50 unit=km/h
